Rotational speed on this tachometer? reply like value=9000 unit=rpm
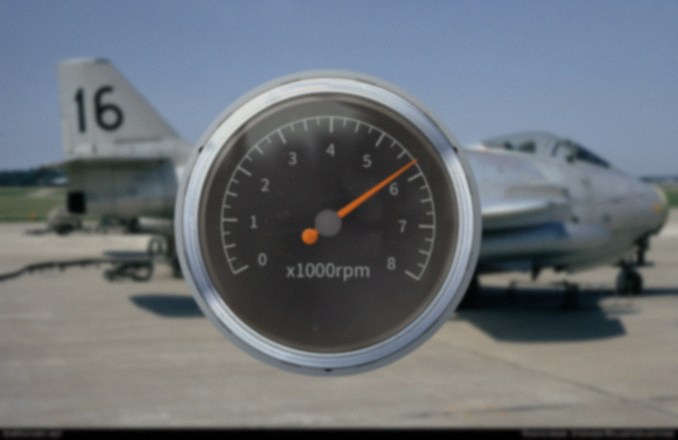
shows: value=5750 unit=rpm
